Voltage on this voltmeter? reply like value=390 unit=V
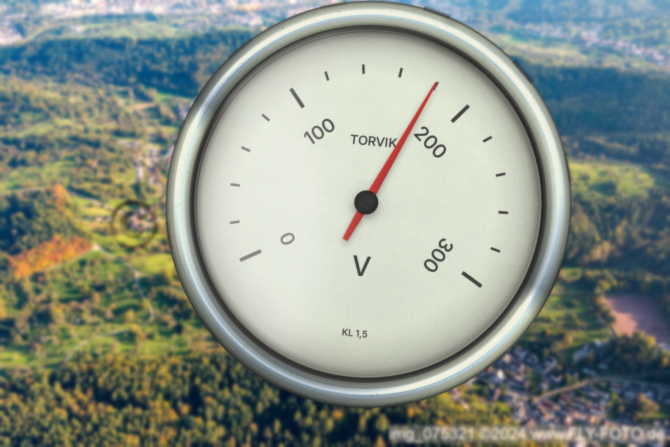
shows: value=180 unit=V
